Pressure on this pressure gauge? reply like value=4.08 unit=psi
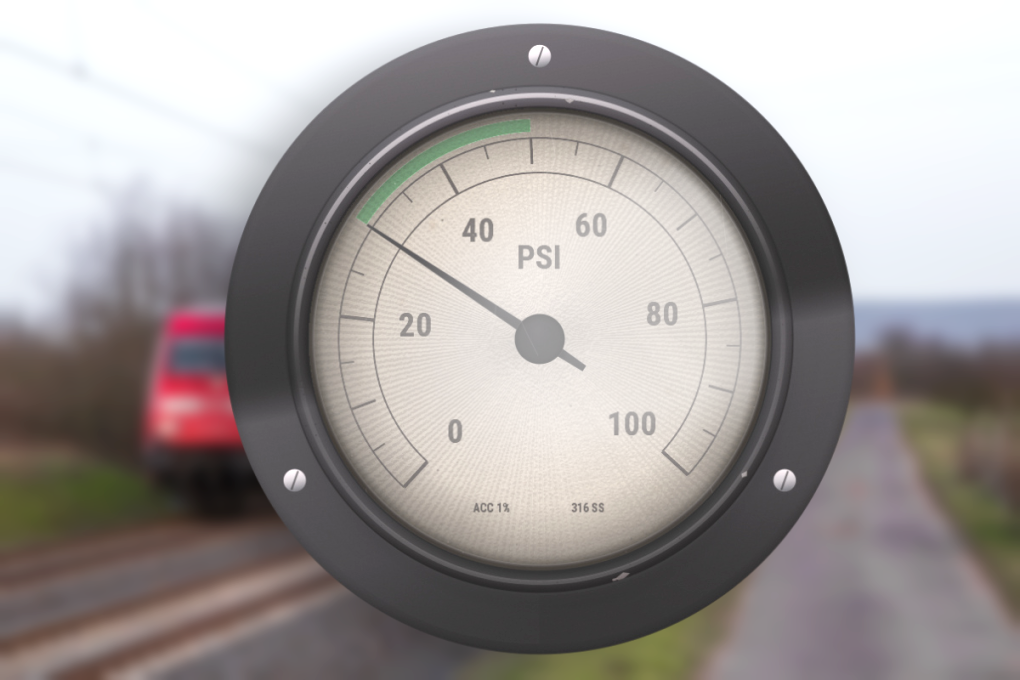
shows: value=30 unit=psi
